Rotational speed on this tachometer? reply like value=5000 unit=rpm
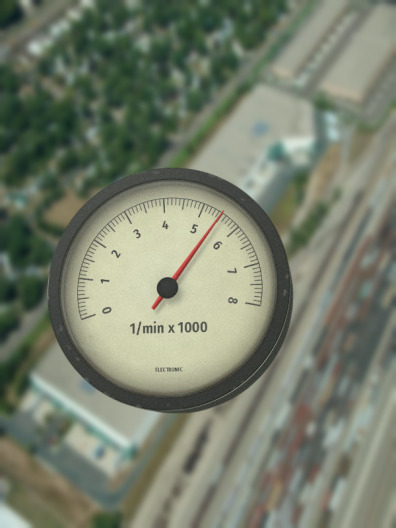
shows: value=5500 unit=rpm
